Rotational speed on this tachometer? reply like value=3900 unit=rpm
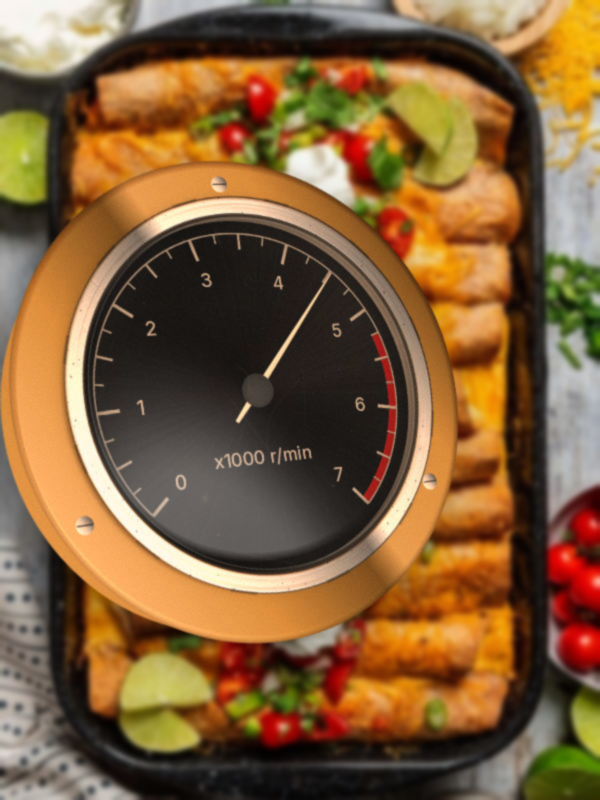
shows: value=4500 unit=rpm
